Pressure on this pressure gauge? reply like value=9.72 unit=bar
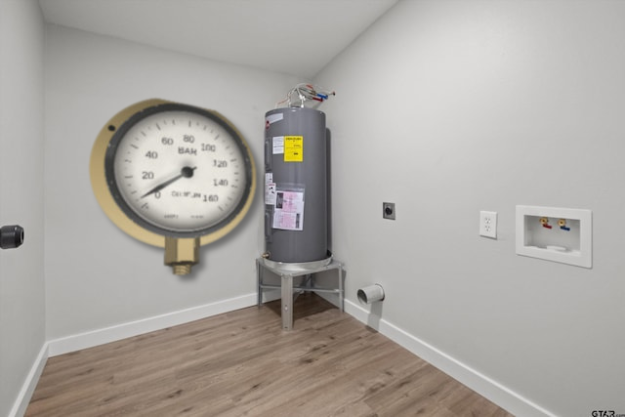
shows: value=5 unit=bar
